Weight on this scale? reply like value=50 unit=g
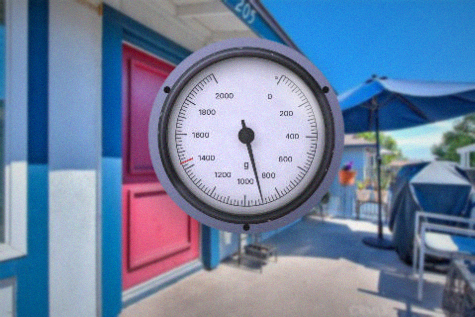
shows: value=900 unit=g
